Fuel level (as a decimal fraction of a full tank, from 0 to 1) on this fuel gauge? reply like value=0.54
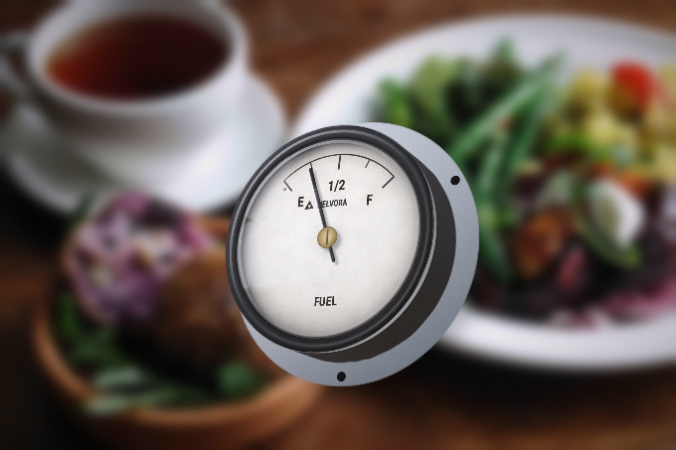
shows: value=0.25
